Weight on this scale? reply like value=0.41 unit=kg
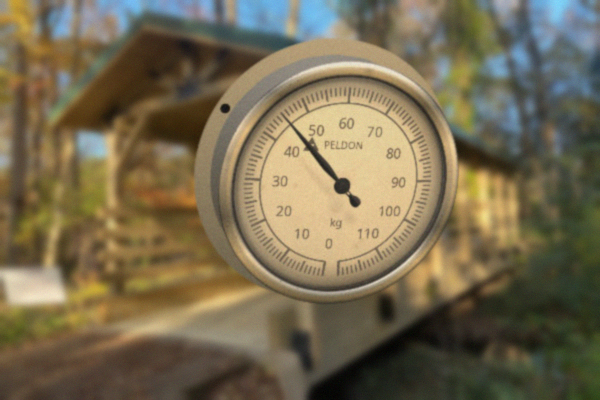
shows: value=45 unit=kg
